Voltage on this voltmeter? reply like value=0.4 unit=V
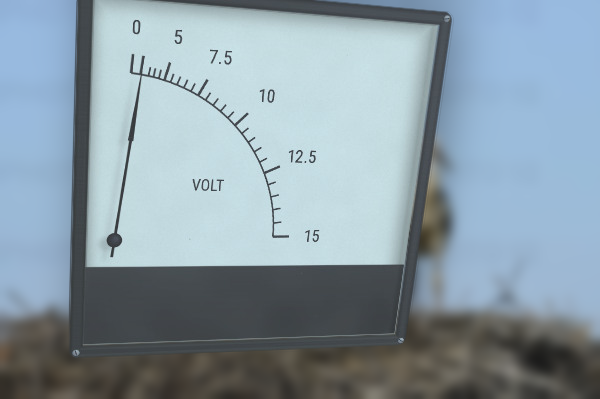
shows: value=2.5 unit=V
